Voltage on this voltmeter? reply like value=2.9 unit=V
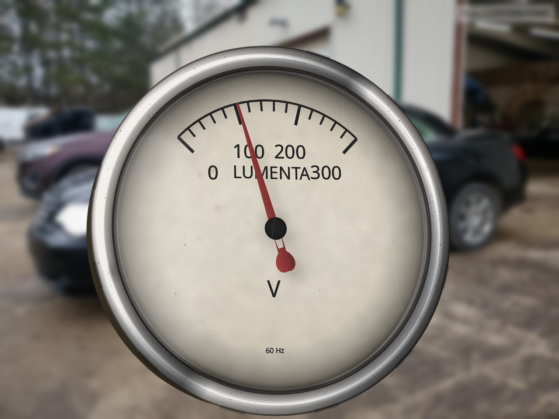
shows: value=100 unit=V
